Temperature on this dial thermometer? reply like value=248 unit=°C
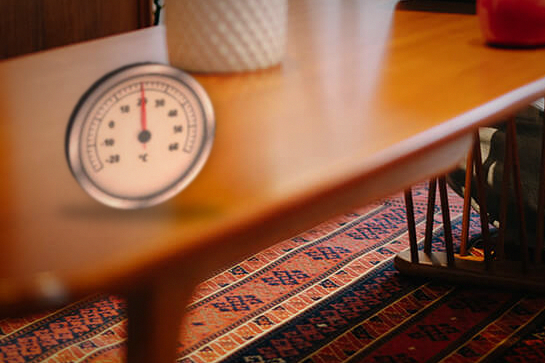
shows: value=20 unit=°C
